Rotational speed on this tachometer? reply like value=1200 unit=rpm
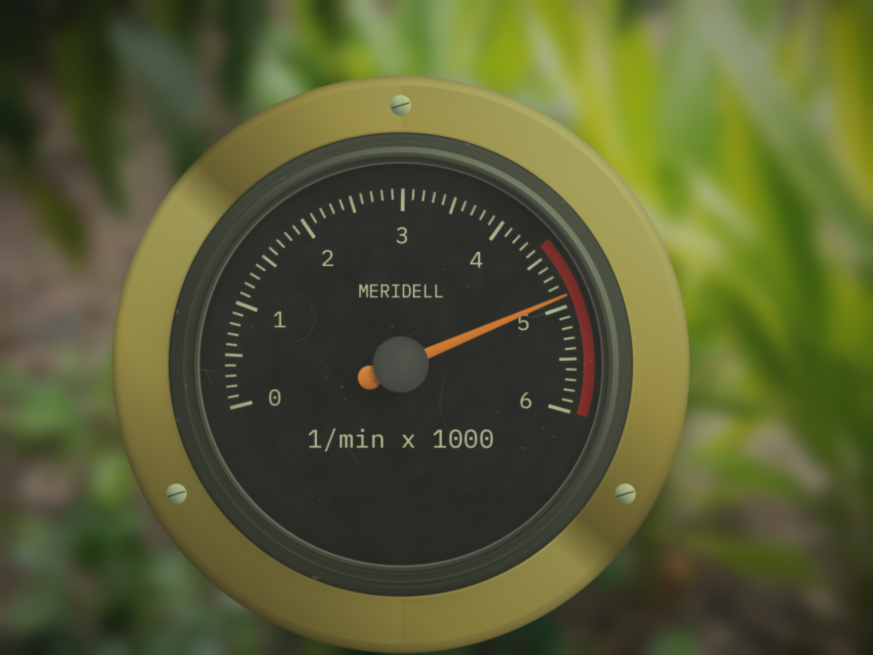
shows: value=4900 unit=rpm
